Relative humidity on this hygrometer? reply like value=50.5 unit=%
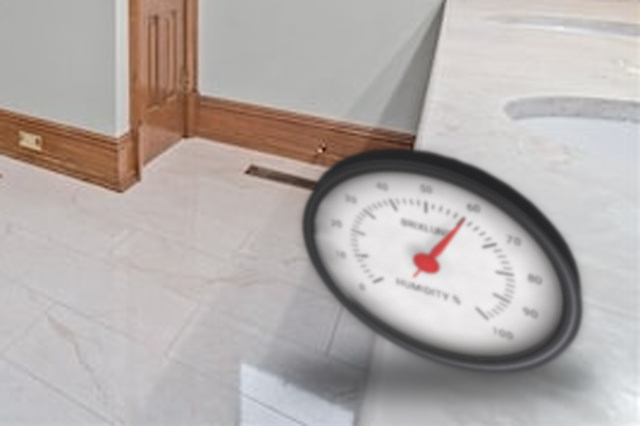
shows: value=60 unit=%
